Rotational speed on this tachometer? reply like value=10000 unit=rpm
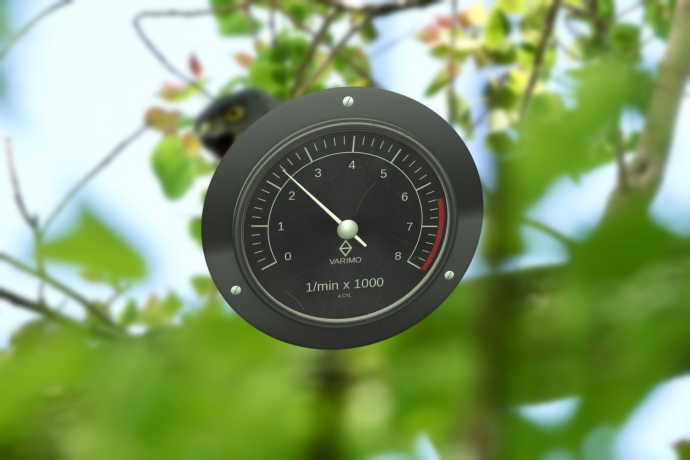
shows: value=2400 unit=rpm
